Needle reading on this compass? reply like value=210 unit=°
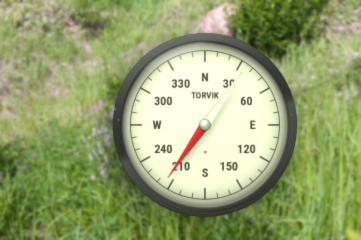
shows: value=215 unit=°
